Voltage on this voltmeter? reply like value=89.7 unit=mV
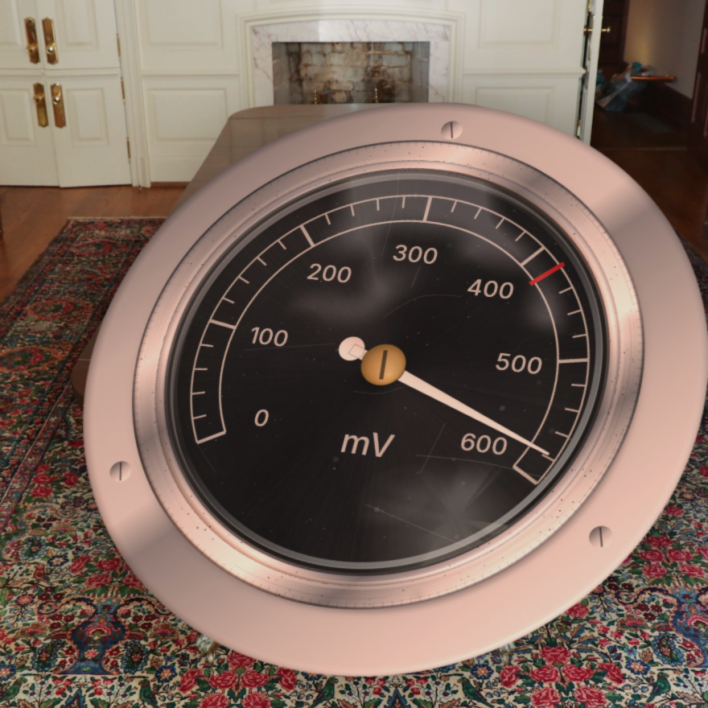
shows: value=580 unit=mV
